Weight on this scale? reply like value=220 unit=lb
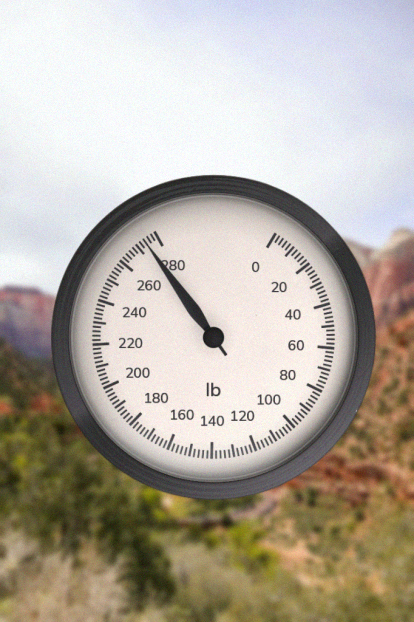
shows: value=274 unit=lb
